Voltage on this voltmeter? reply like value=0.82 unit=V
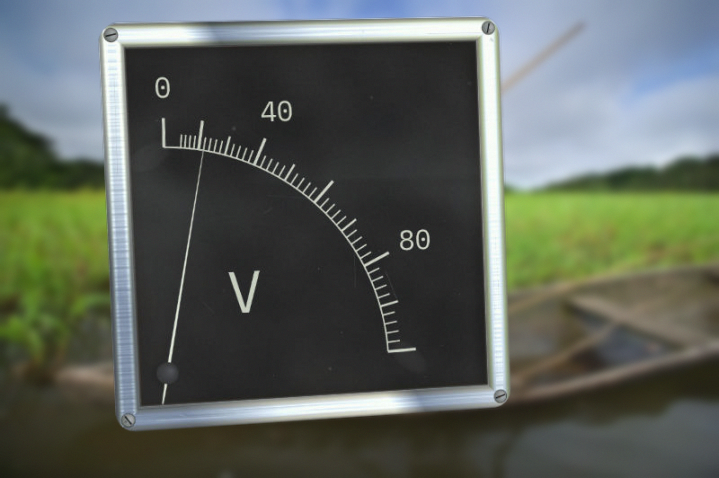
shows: value=22 unit=V
